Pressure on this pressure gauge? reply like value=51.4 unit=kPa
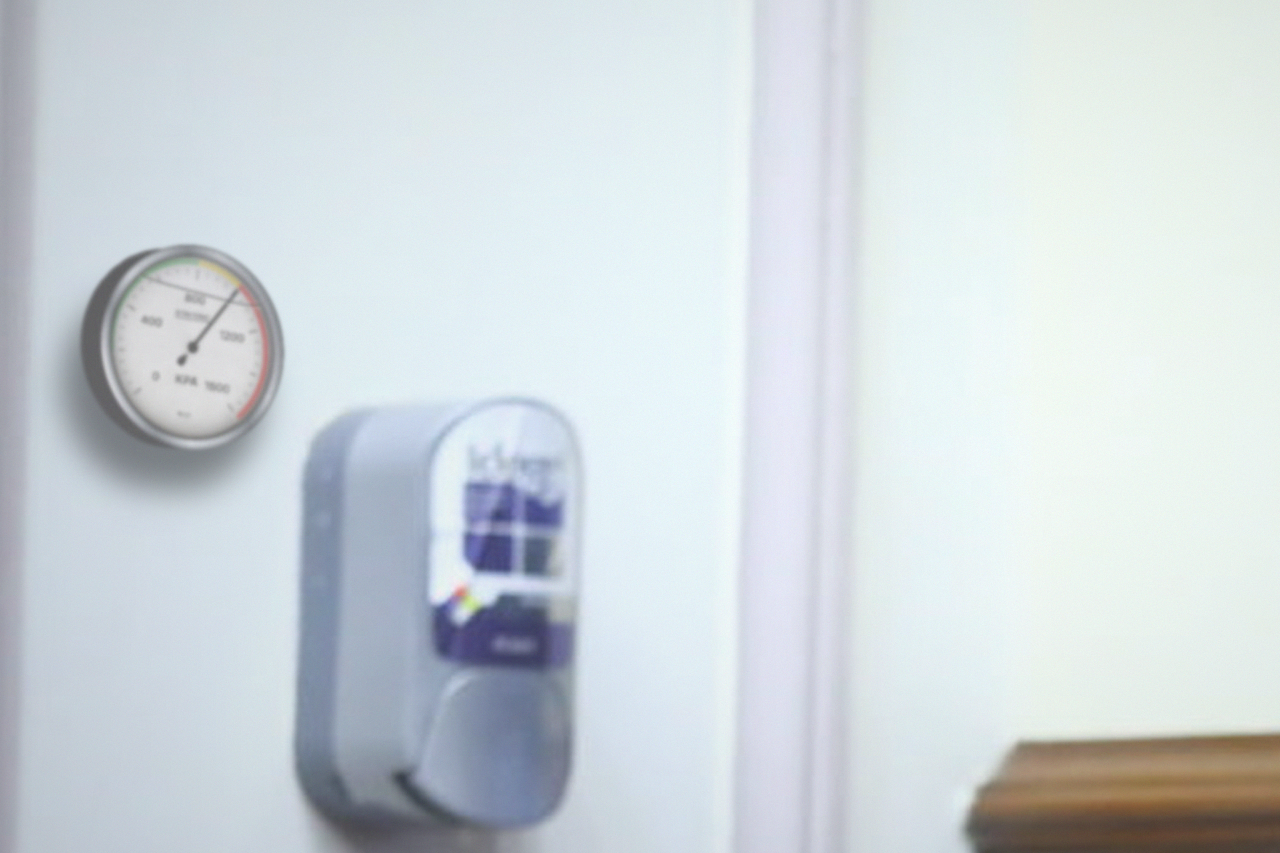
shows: value=1000 unit=kPa
